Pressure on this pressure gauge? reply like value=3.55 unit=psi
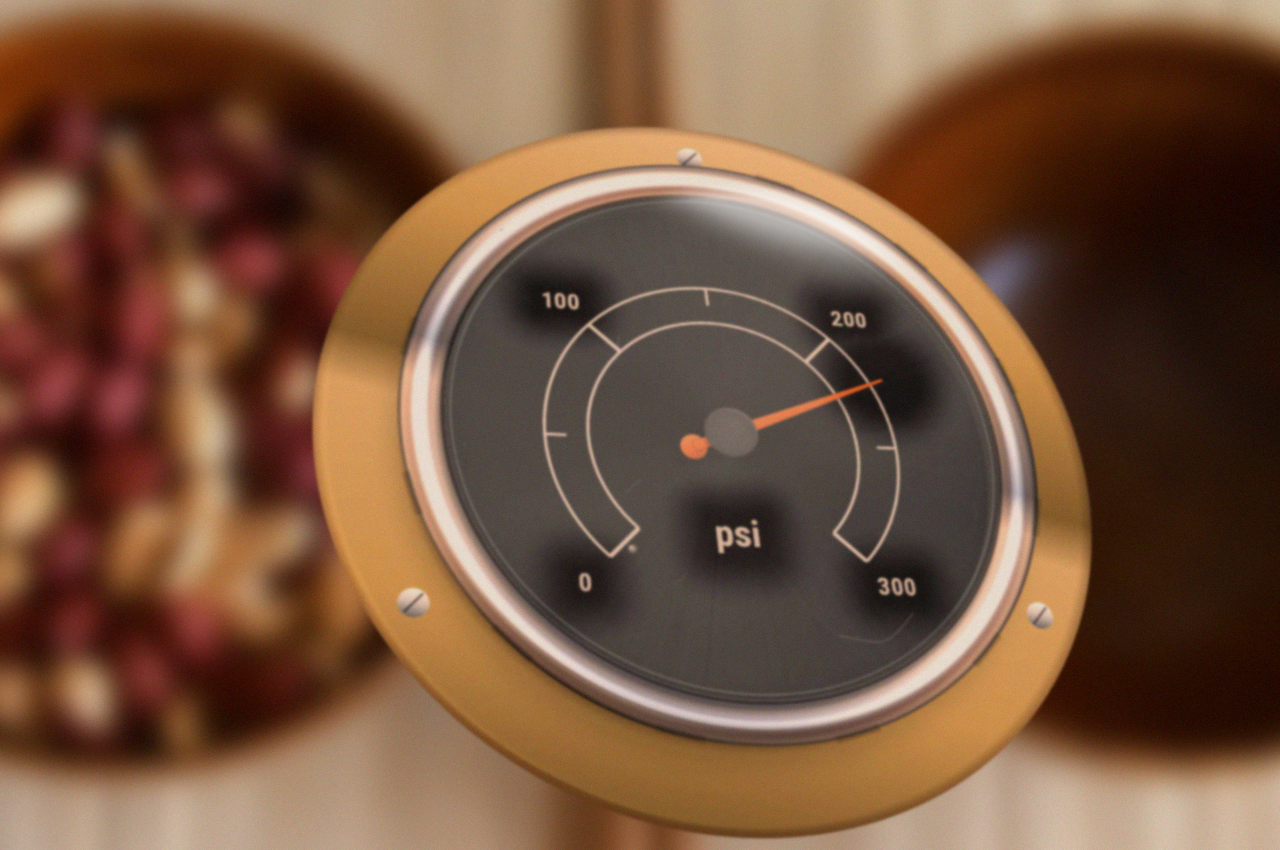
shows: value=225 unit=psi
